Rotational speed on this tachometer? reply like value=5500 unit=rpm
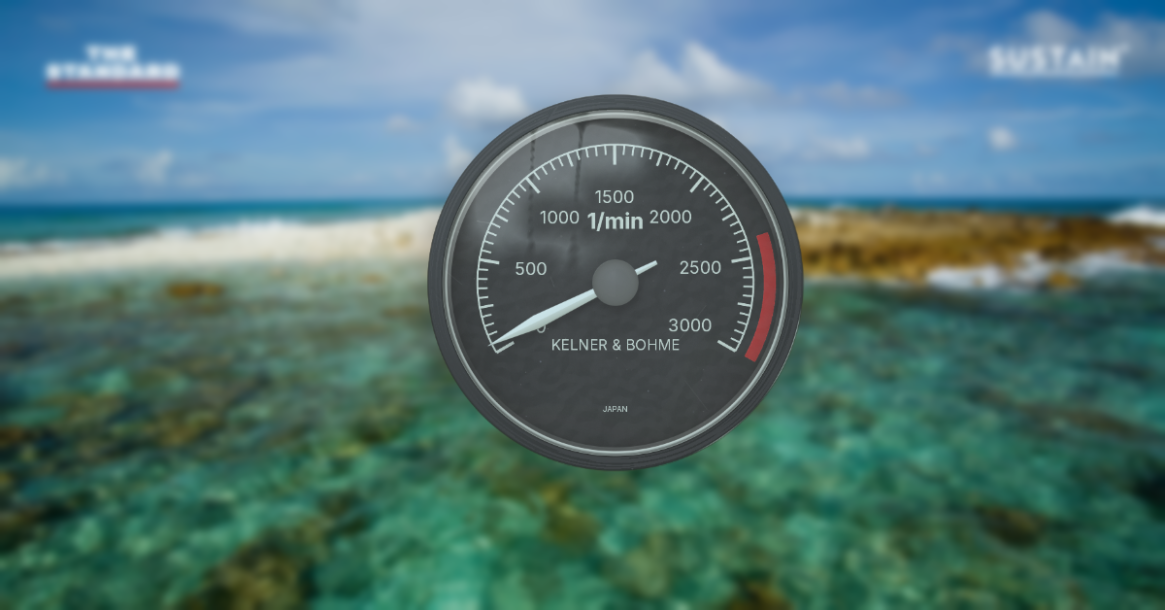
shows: value=50 unit=rpm
